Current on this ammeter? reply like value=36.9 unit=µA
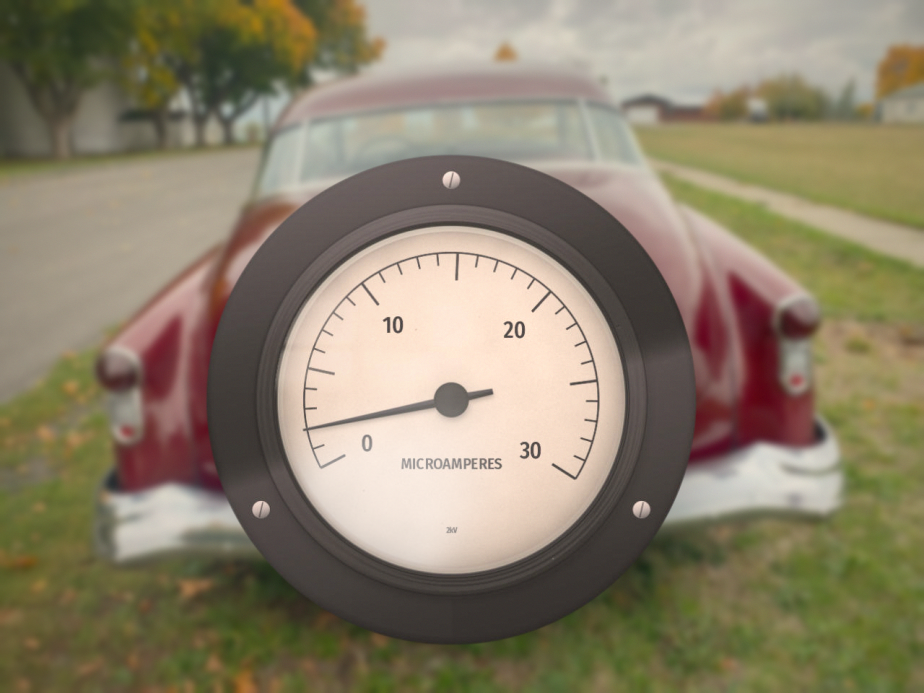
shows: value=2 unit=µA
